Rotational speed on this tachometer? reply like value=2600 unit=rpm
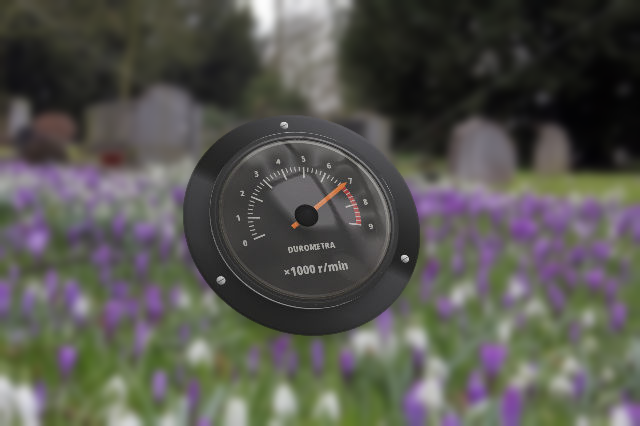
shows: value=7000 unit=rpm
